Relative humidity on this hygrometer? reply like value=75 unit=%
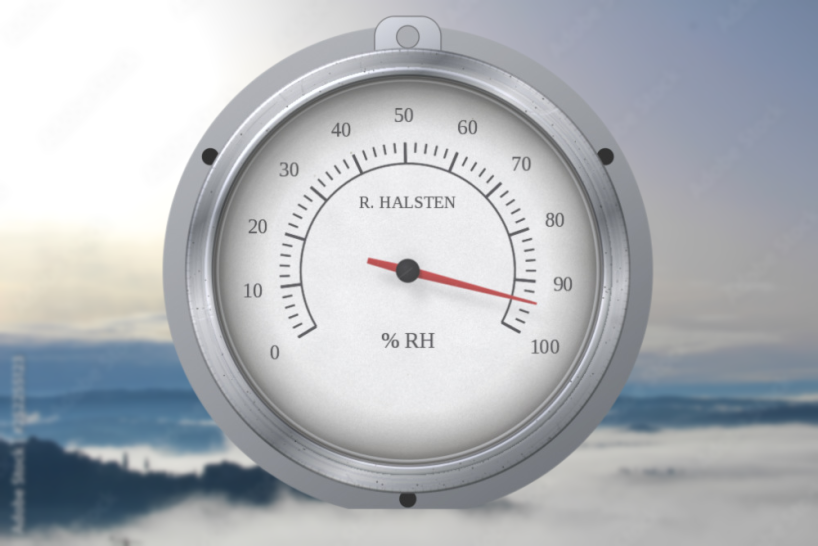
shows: value=94 unit=%
